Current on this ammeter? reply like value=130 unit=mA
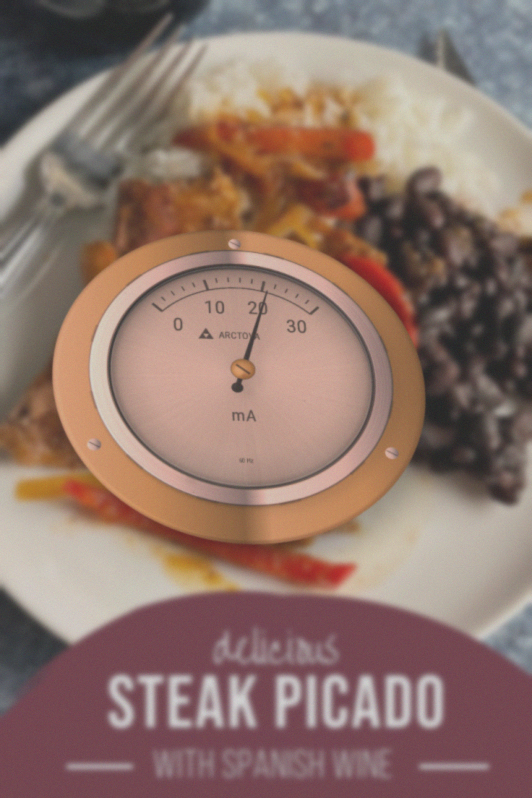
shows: value=21 unit=mA
